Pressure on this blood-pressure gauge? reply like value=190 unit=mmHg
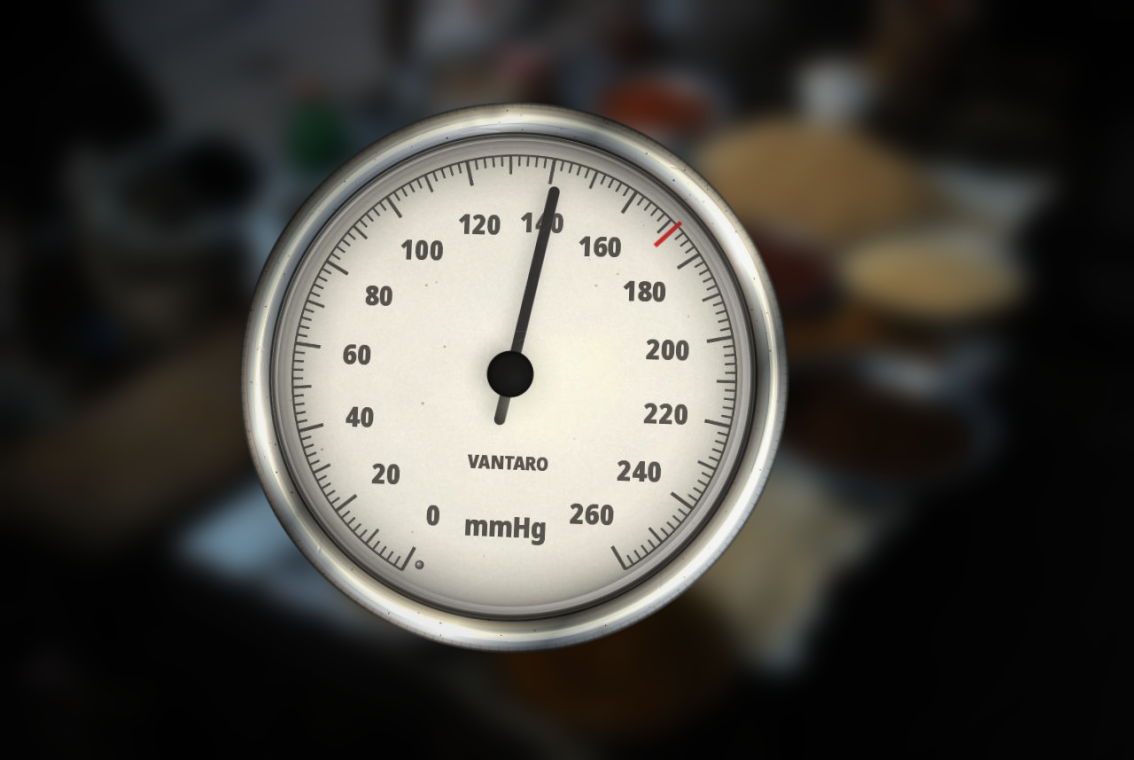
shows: value=142 unit=mmHg
